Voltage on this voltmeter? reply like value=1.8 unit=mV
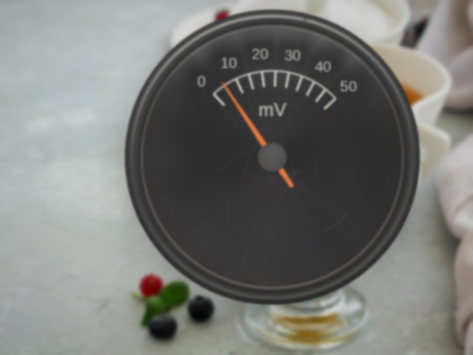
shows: value=5 unit=mV
